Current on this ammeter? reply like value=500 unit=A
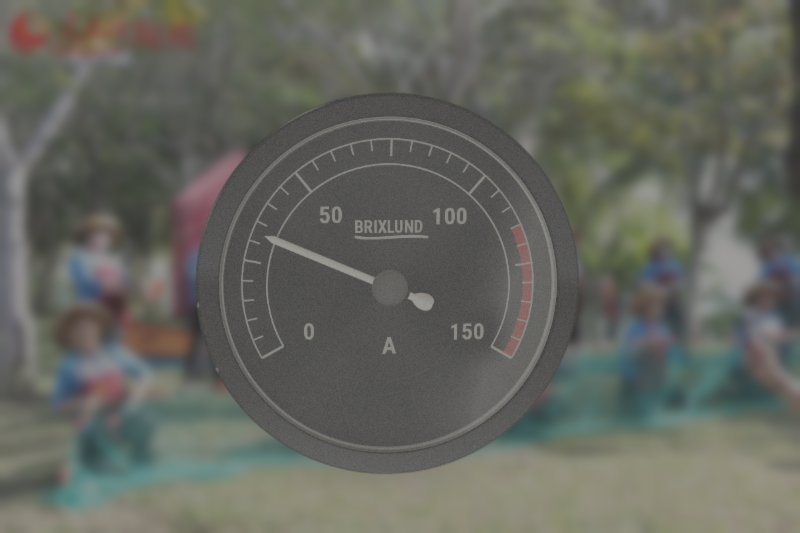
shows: value=32.5 unit=A
